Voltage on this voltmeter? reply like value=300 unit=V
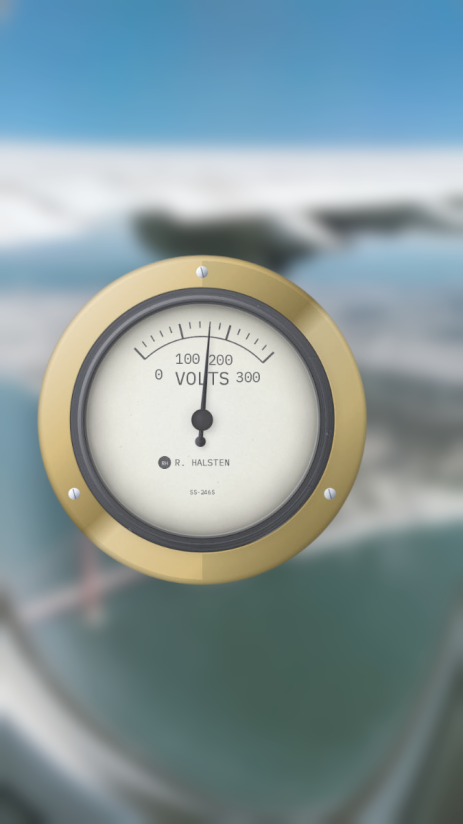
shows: value=160 unit=V
